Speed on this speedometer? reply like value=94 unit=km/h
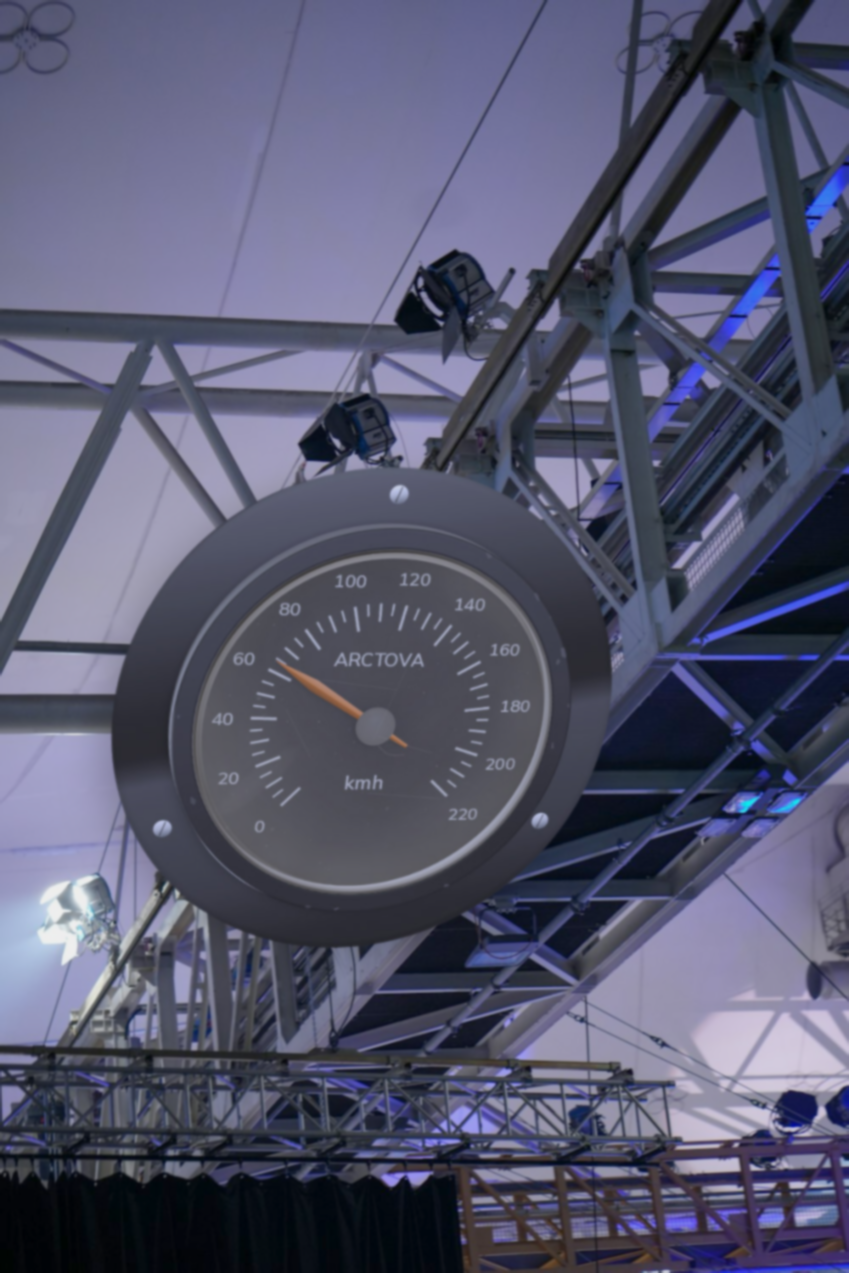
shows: value=65 unit=km/h
